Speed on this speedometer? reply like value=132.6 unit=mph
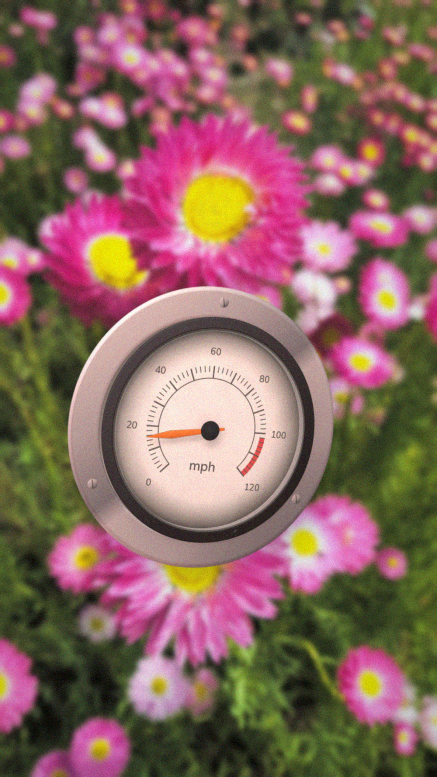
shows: value=16 unit=mph
